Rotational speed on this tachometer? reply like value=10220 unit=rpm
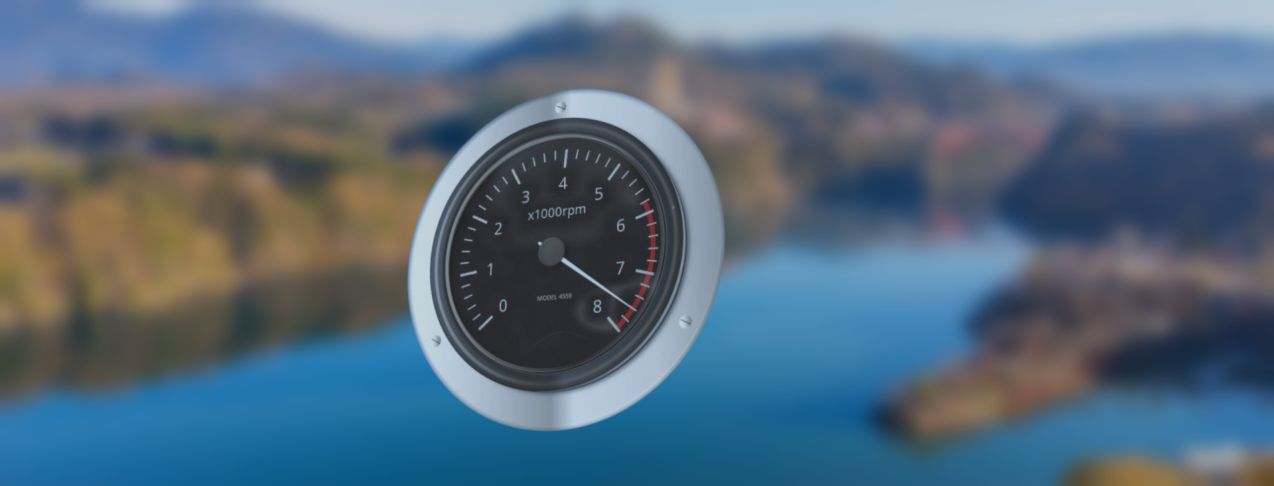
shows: value=7600 unit=rpm
